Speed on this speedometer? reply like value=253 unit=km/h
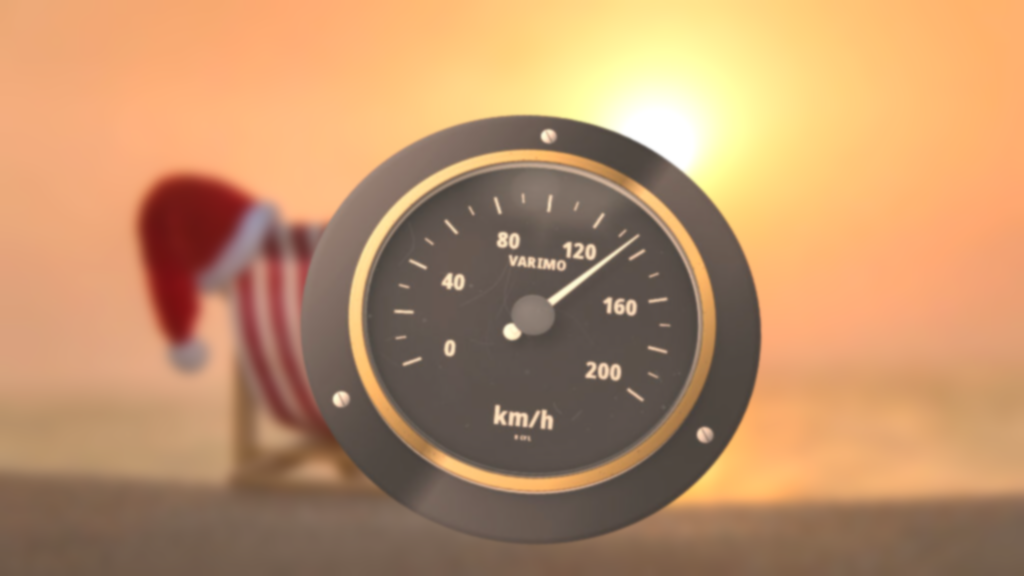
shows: value=135 unit=km/h
